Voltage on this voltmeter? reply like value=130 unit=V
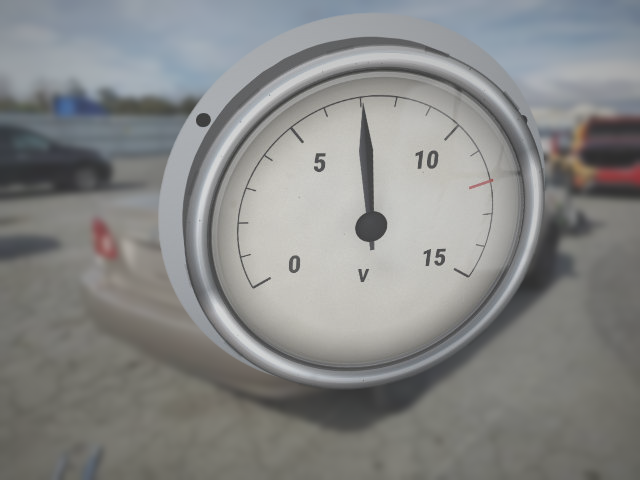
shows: value=7 unit=V
